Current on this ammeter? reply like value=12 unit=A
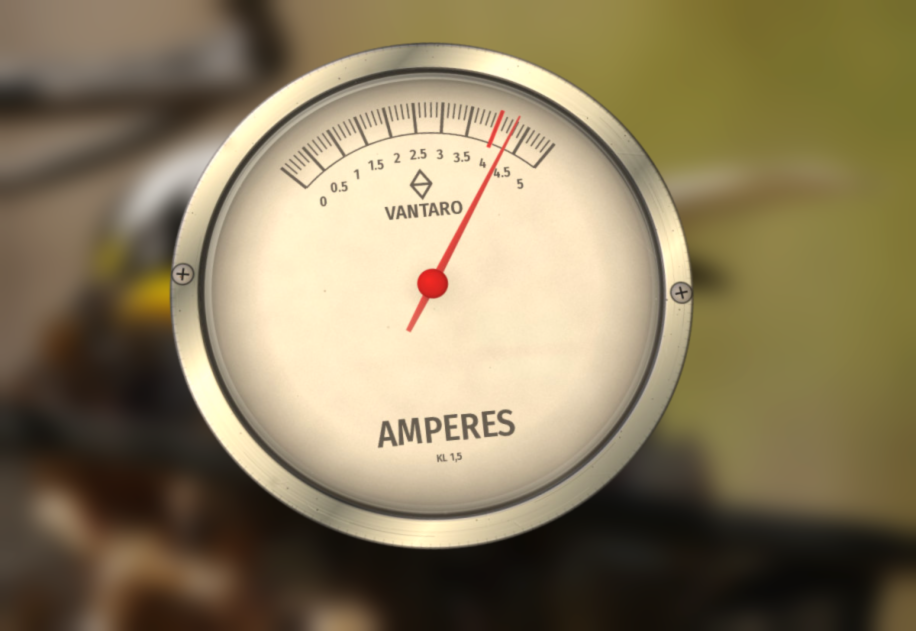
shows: value=4.3 unit=A
